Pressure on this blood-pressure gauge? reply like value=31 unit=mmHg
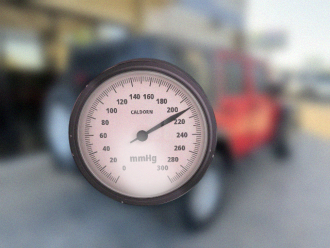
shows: value=210 unit=mmHg
